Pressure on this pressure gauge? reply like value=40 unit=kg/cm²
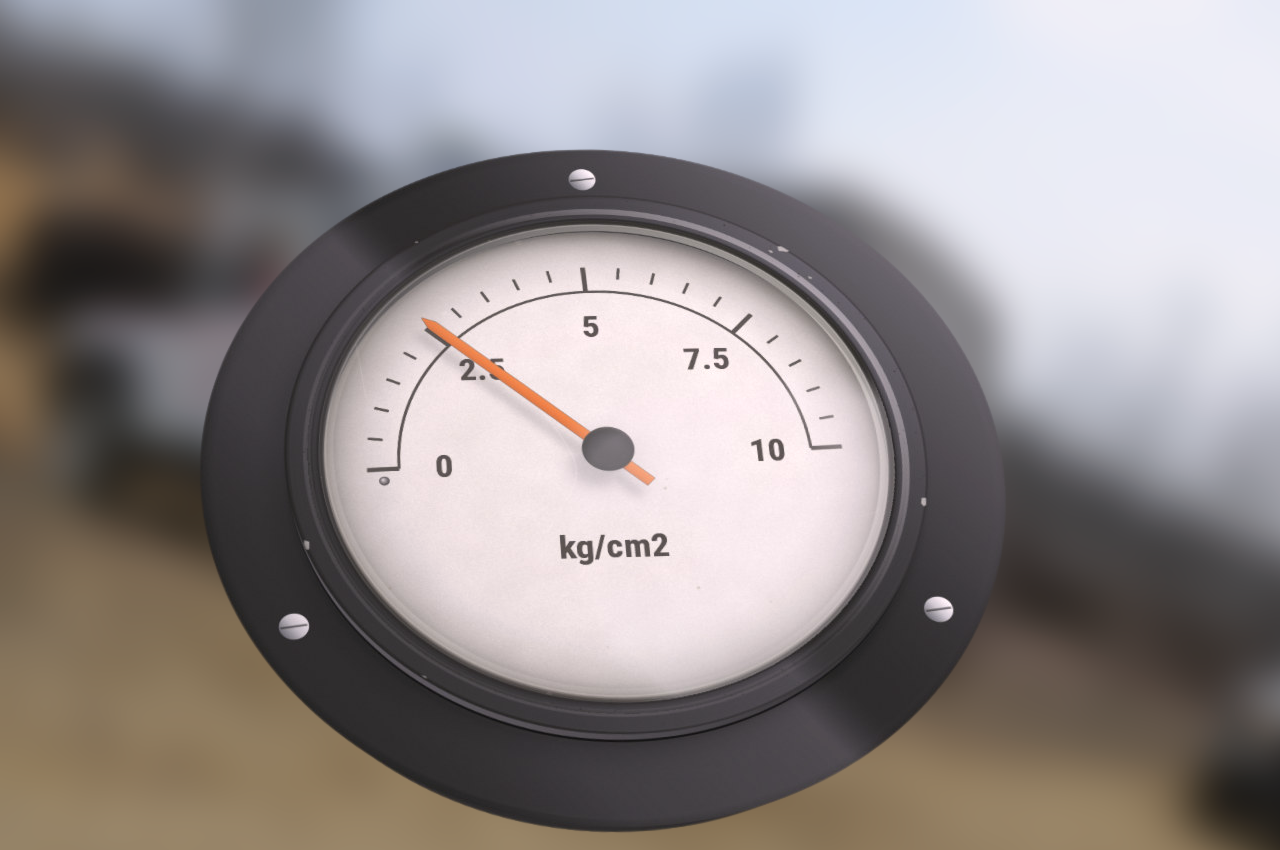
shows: value=2.5 unit=kg/cm²
